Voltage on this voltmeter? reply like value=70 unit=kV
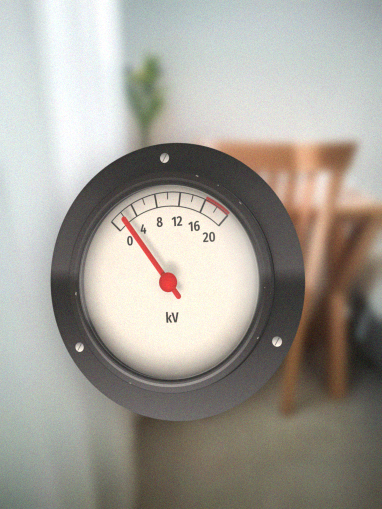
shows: value=2 unit=kV
